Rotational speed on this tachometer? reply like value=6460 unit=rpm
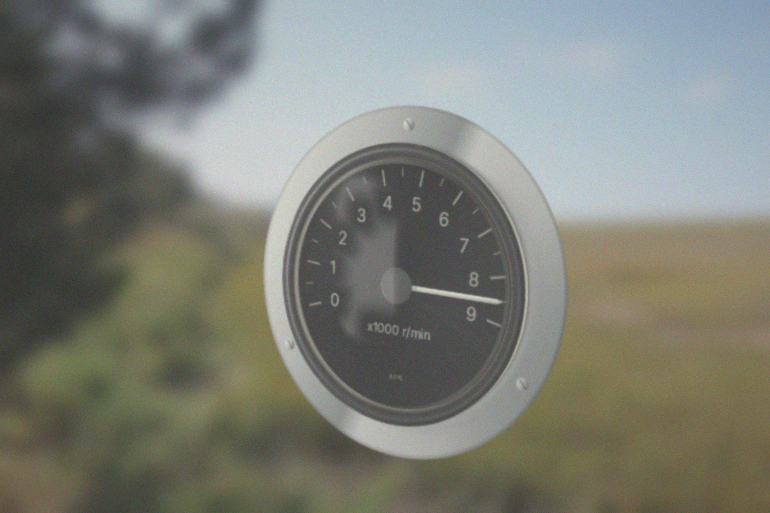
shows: value=8500 unit=rpm
